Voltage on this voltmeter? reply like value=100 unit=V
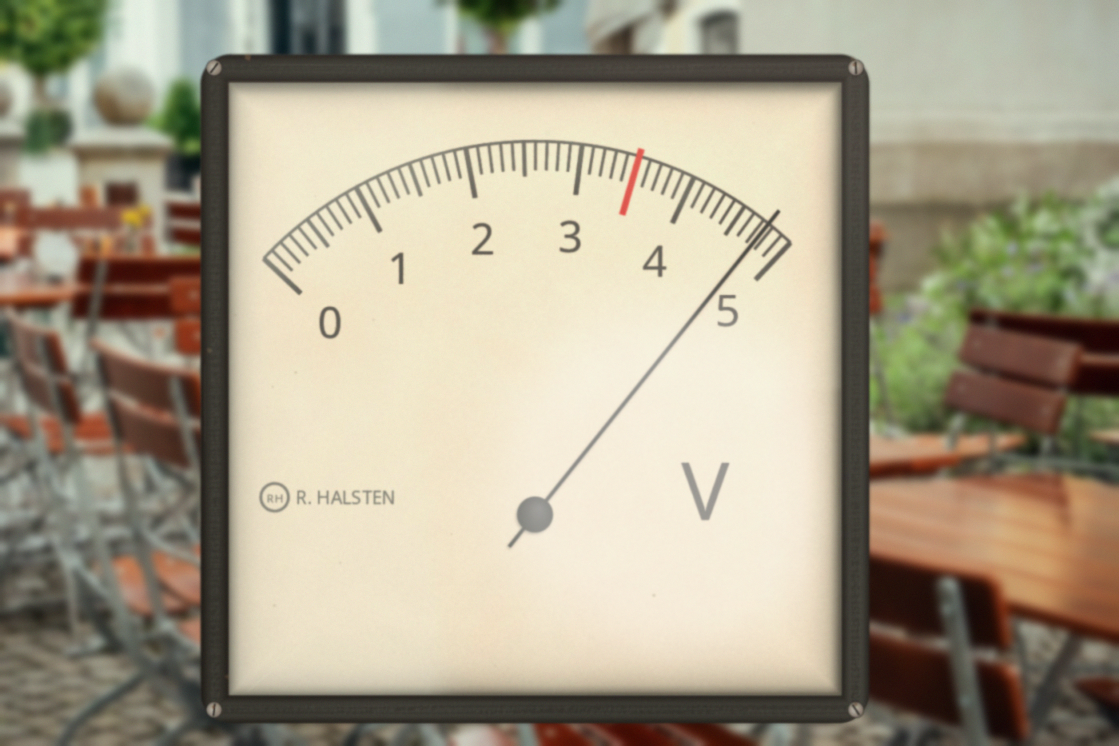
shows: value=4.75 unit=V
